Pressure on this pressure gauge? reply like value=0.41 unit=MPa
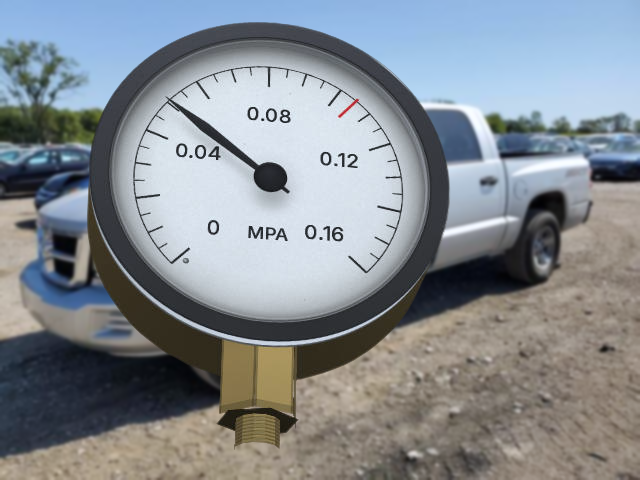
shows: value=0.05 unit=MPa
